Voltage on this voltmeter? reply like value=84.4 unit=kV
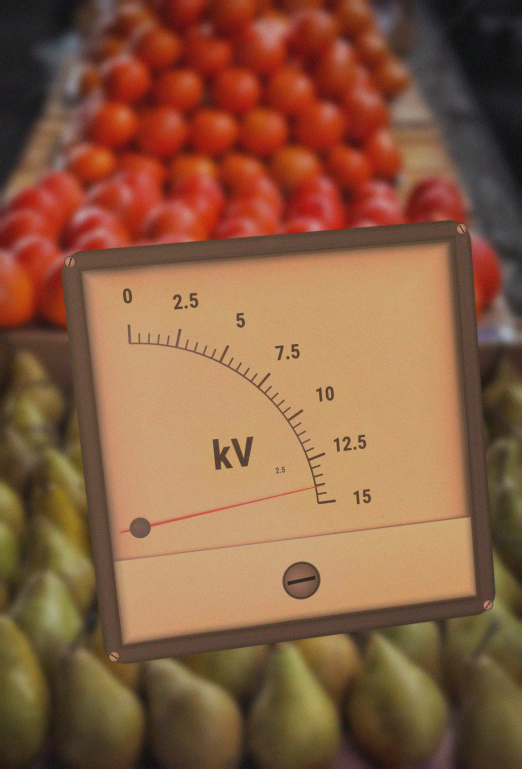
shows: value=14 unit=kV
